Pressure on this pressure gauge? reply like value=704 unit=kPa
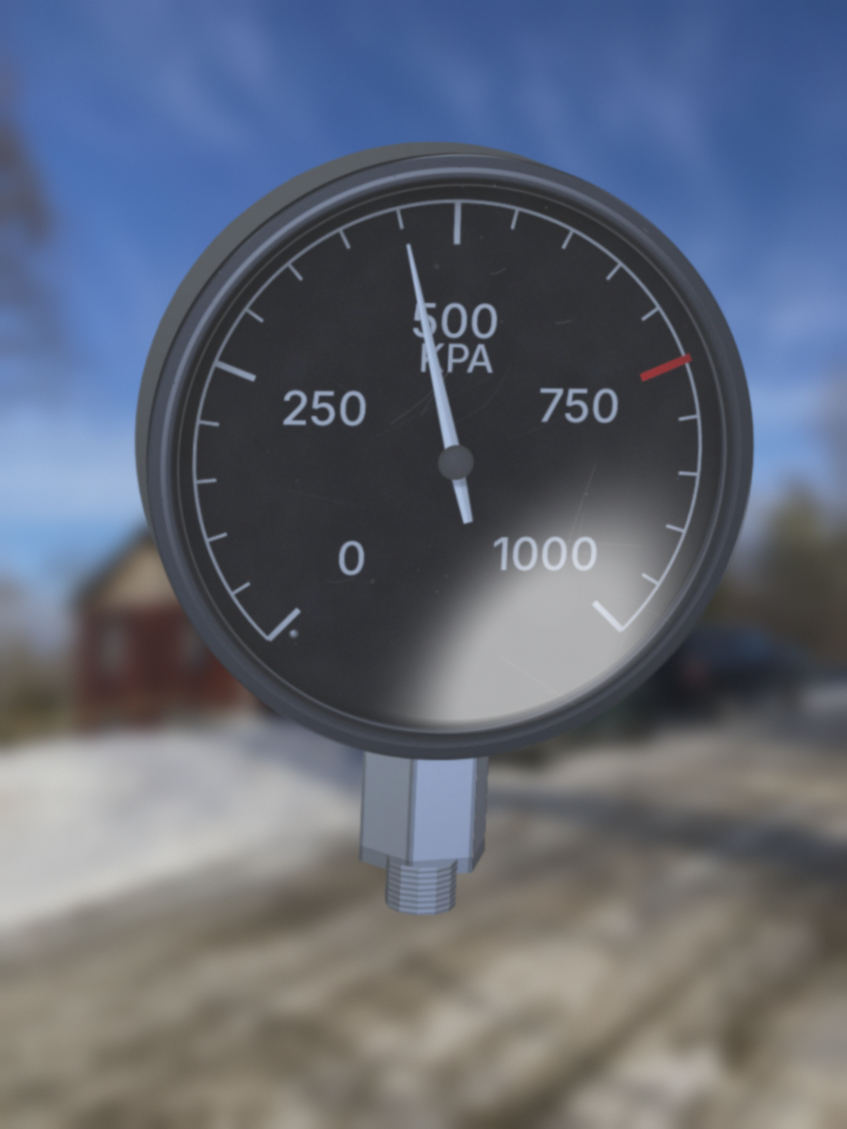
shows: value=450 unit=kPa
